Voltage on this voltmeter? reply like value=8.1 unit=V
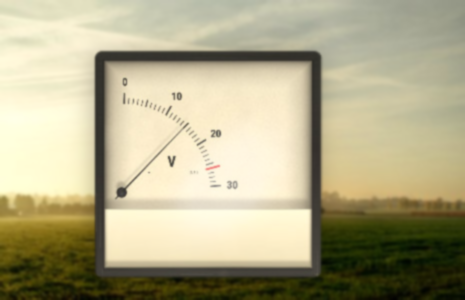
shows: value=15 unit=V
